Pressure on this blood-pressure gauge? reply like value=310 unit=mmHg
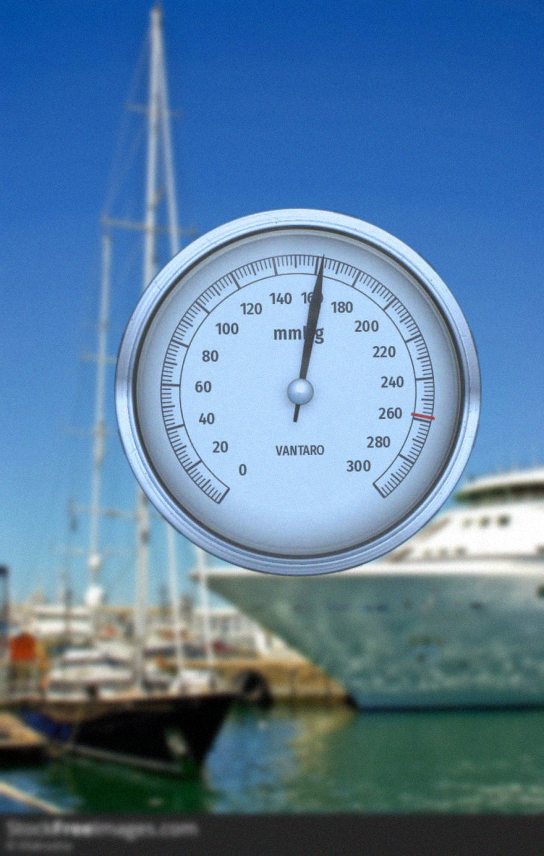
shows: value=162 unit=mmHg
